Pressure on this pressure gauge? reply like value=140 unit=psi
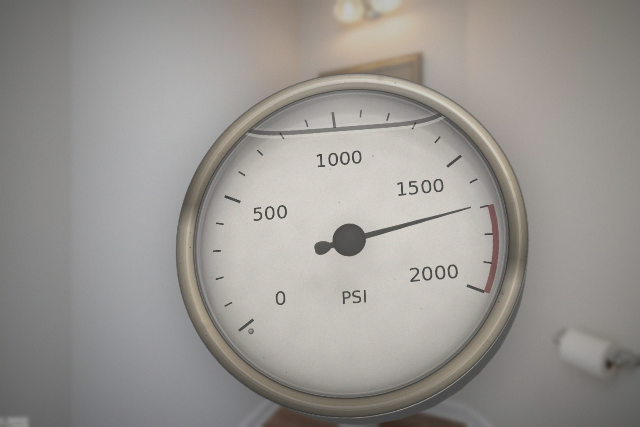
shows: value=1700 unit=psi
